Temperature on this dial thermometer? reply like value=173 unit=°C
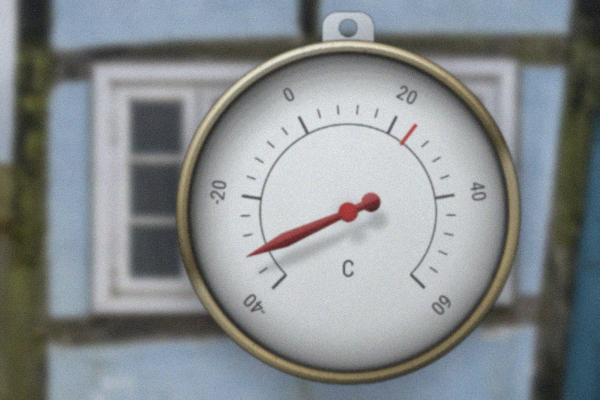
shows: value=-32 unit=°C
